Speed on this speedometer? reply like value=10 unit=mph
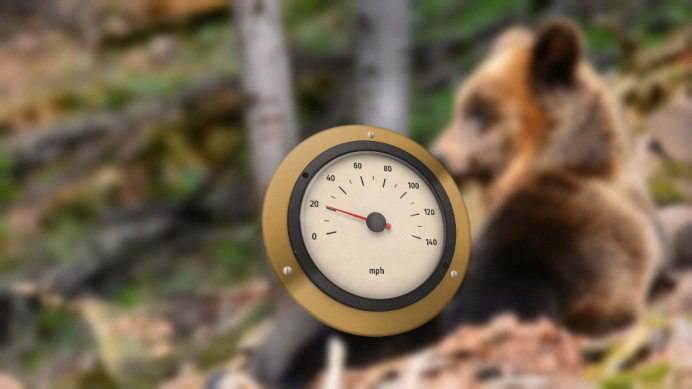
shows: value=20 unit=mph
